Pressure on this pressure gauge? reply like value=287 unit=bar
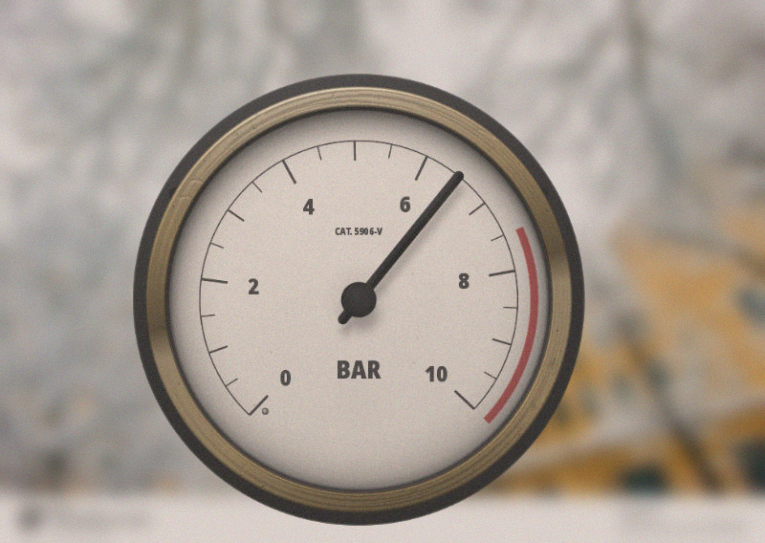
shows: value=6.5 unit=bar
